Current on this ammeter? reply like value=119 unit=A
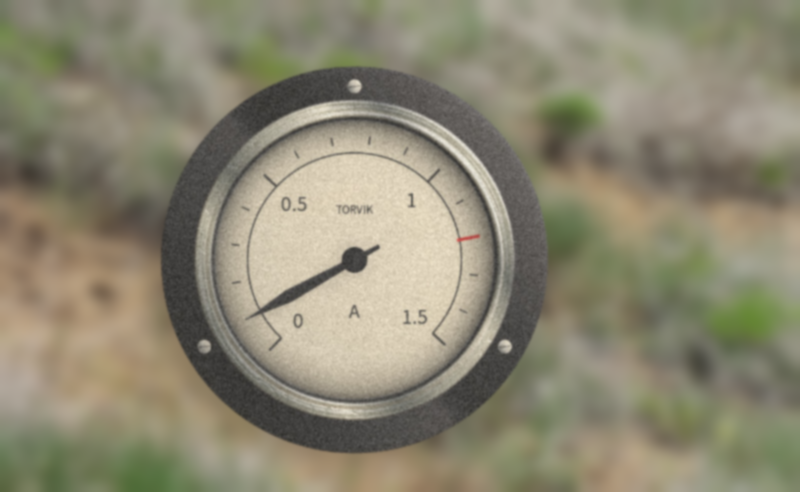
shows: value=0.1 unit=A
